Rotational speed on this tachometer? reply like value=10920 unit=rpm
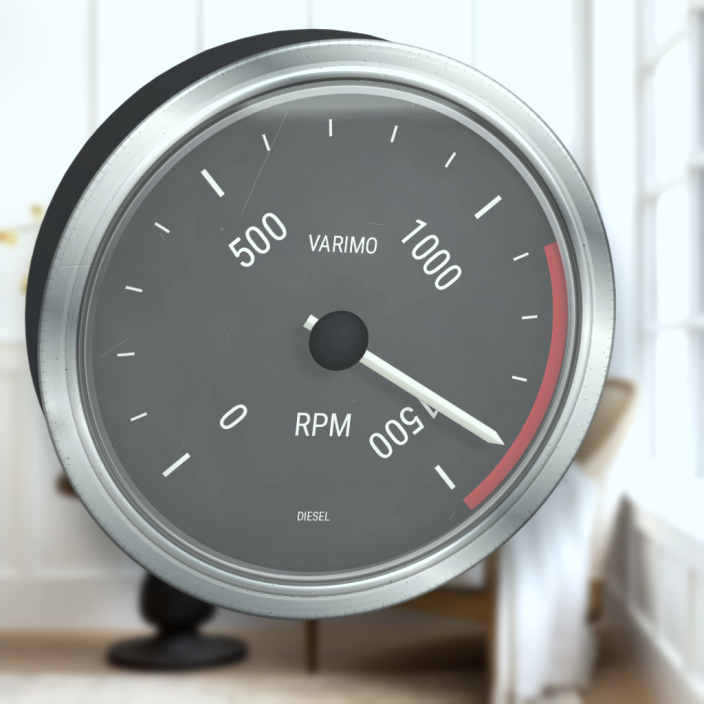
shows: value=1400 unit=rpm
